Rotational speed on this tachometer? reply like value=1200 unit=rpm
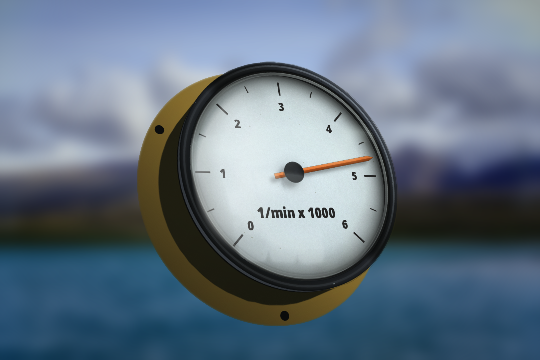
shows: value=4750 unit=rpm
